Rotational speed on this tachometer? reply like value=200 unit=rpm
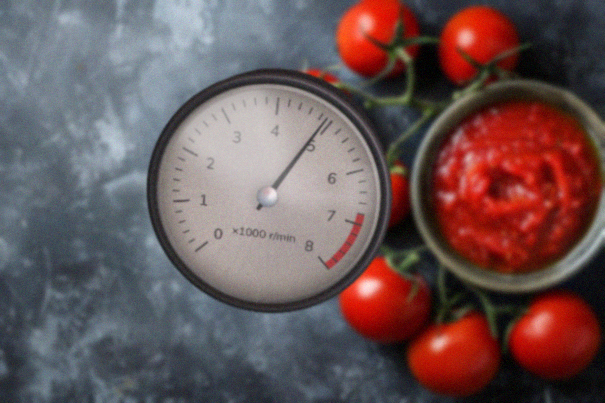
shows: value=4900 unit=rpm
